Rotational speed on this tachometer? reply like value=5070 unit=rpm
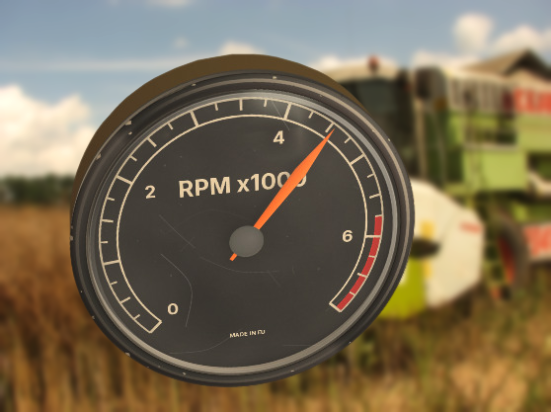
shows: value=4500 unit=rpm
